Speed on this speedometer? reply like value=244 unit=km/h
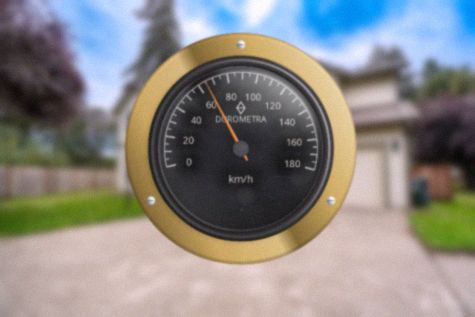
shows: value=65 unit=km/h
